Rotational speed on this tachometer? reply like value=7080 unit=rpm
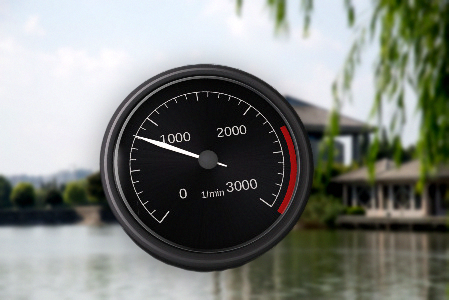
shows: value=800 unit=rpm
